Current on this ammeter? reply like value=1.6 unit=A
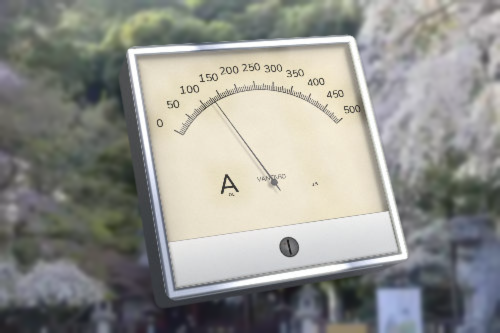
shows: value=125 unit=A
